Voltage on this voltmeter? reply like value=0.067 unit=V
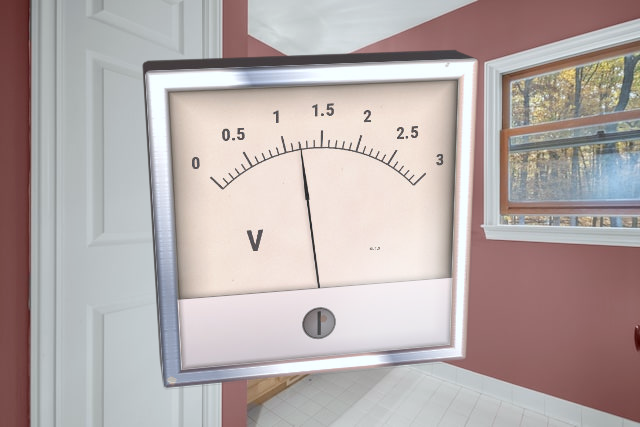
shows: value=1.2 unit=V
